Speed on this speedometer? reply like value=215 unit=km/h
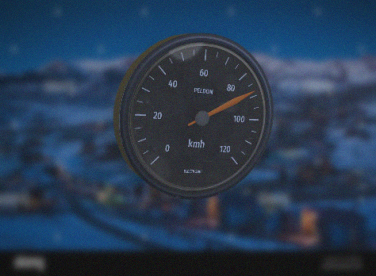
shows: value=87.5 unit=km/h
